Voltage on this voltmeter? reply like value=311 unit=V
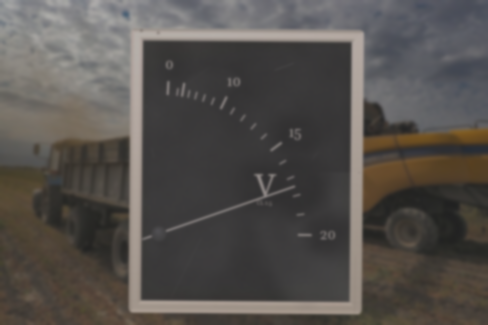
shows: value=17.5 unit=V
